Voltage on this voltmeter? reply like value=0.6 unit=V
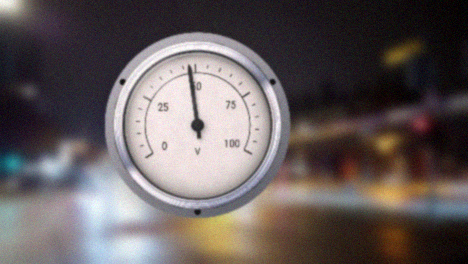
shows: value=47.5 unit=V
